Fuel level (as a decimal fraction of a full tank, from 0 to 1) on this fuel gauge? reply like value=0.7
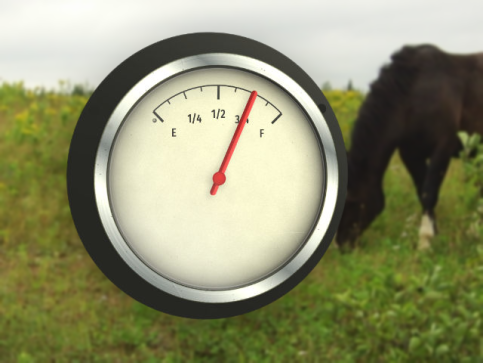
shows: value=0.75
